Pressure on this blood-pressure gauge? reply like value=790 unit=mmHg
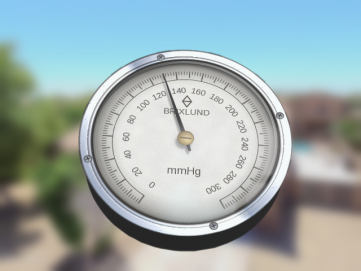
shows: value=130 unit=mmHg
